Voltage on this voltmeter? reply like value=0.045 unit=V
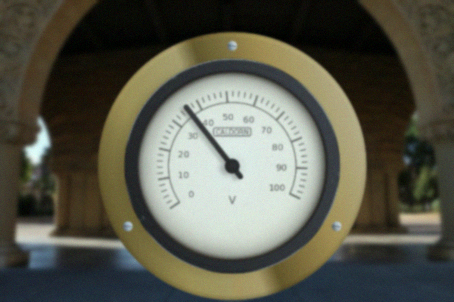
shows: value=36 unit=V
